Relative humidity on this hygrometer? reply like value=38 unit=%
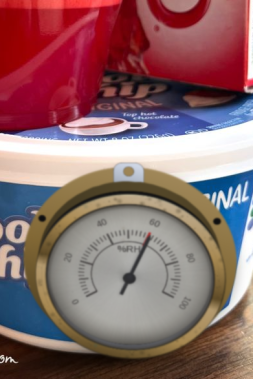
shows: value=60 unit=%
